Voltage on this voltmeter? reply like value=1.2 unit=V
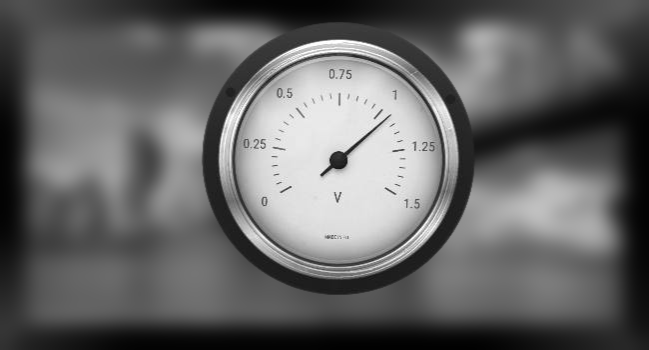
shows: value=1.05 unit=V
